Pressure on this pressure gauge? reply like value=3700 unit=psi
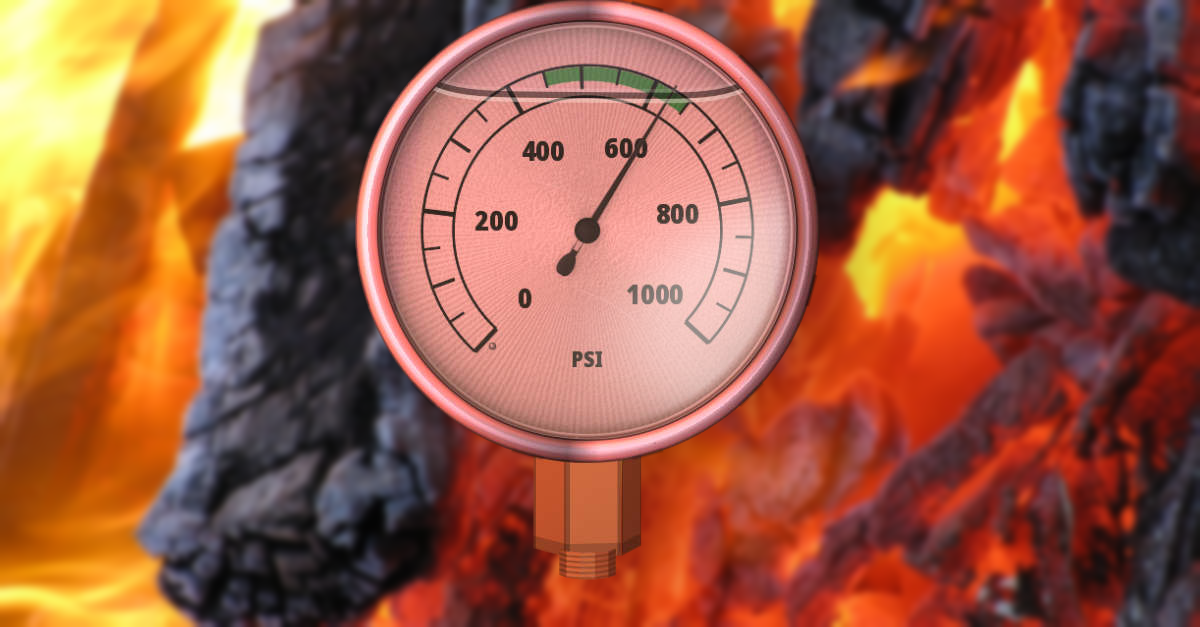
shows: value=625 unit=psi
